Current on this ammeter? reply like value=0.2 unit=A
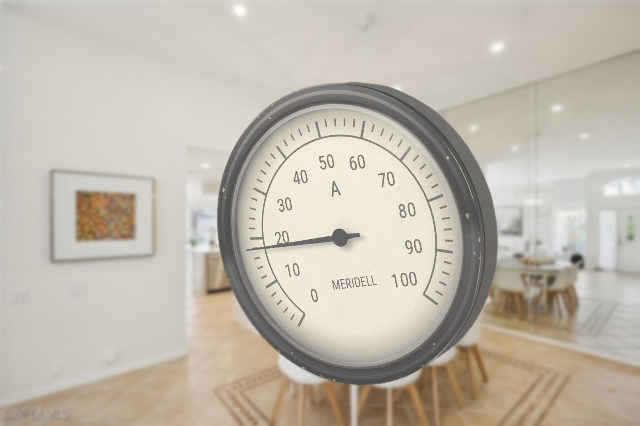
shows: value=18 unit=A
